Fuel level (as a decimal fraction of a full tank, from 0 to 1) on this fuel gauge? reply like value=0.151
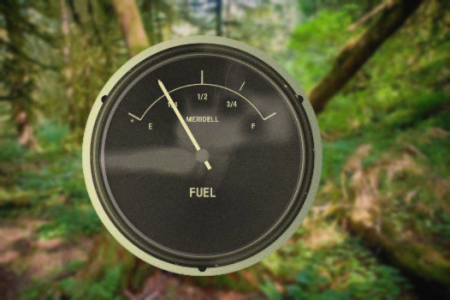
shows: value=0.25
